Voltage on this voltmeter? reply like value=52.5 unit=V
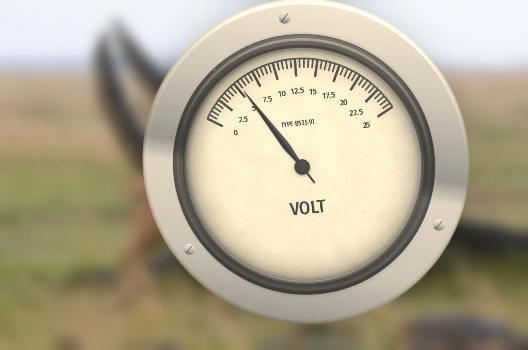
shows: value=5.5 unit=V
